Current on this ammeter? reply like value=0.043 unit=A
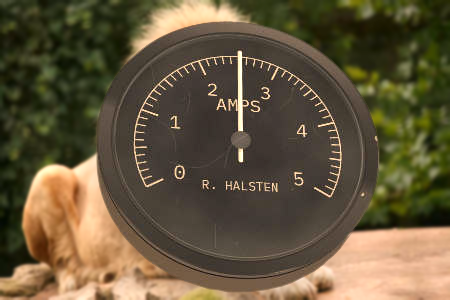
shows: value=2.5 unit=A
